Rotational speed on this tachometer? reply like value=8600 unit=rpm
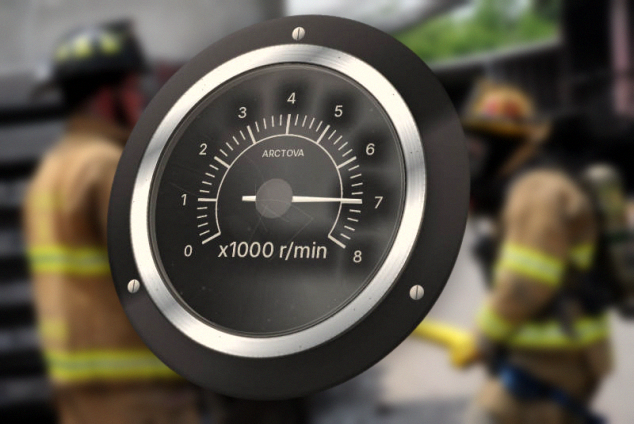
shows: value=7000 unit=rpm
